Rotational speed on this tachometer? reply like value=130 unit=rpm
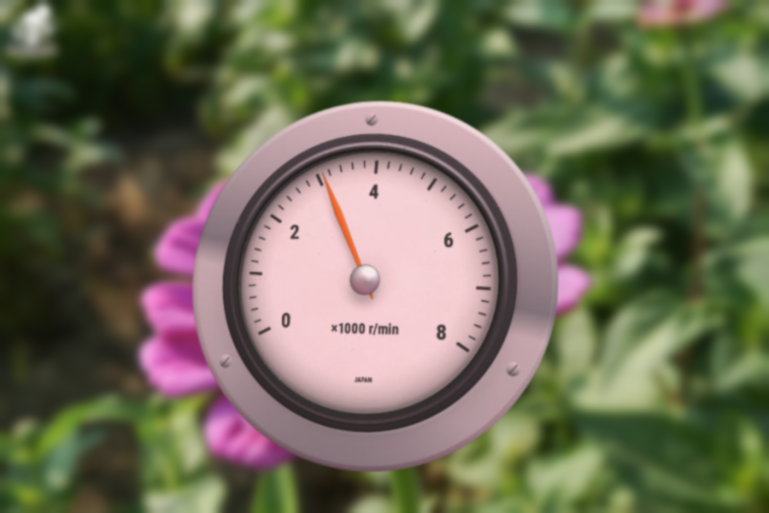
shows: value=3100 unit=rpm
